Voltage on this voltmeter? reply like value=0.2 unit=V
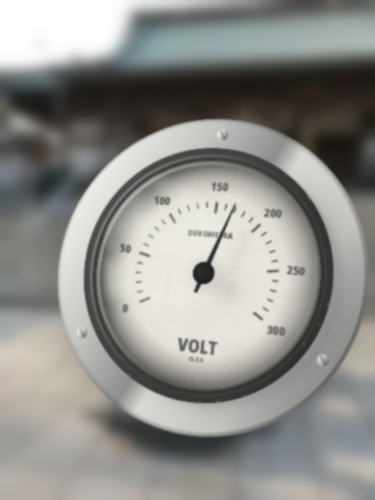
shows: value=170 unit=V
